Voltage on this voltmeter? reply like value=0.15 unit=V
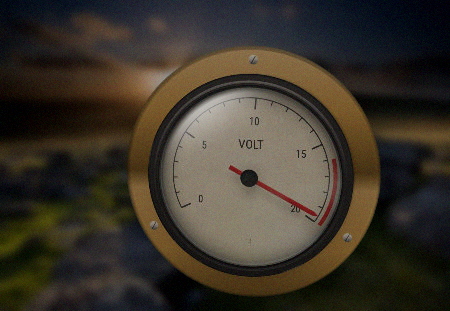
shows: value=19.5 unit=V
